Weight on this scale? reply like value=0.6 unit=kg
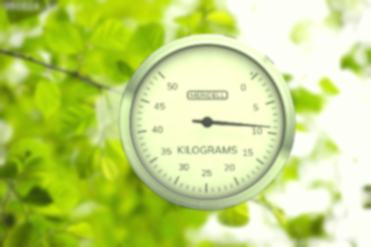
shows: value=9 unit=kg
